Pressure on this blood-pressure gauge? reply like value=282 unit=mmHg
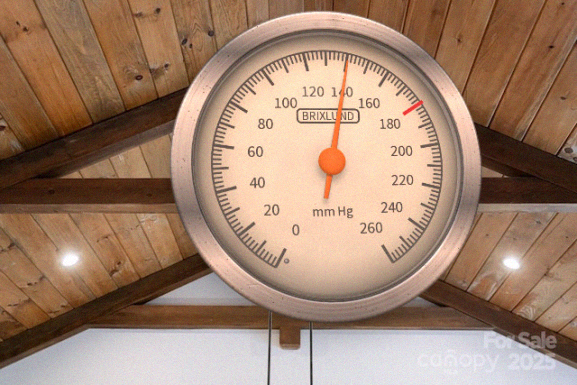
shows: value=140 unit=mmHg
